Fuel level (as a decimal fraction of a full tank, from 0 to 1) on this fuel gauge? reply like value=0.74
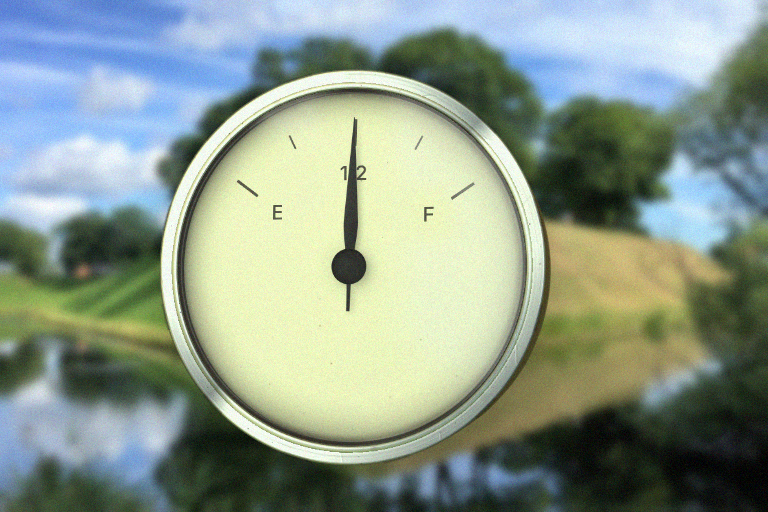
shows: value=0.5
